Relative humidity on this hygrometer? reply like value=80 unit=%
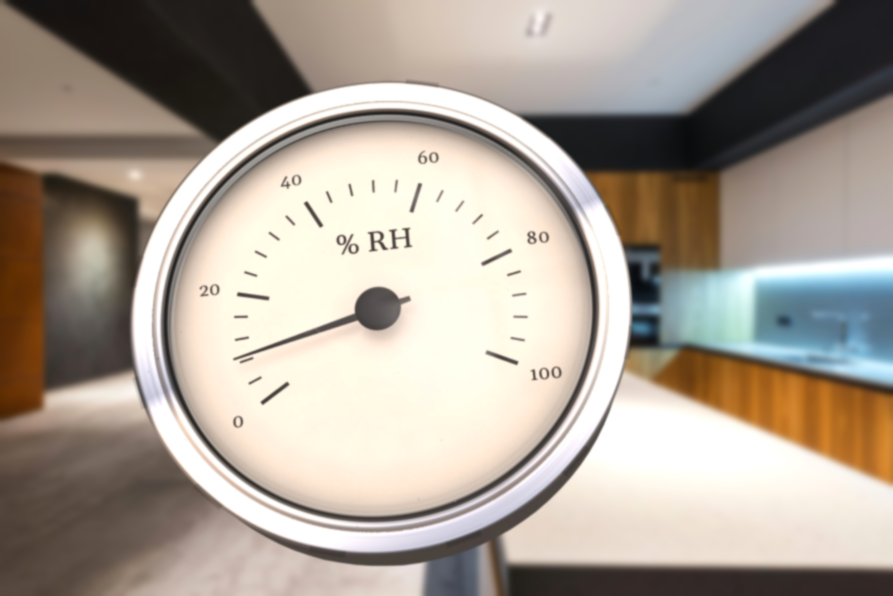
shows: value=8 unit=%
